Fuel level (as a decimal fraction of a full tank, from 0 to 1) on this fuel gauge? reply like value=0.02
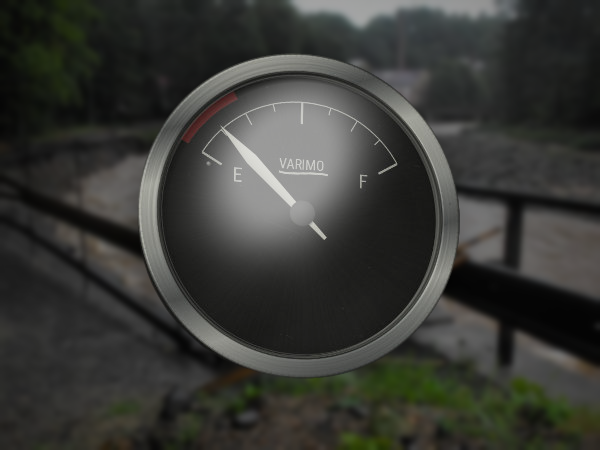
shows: value=0.125
